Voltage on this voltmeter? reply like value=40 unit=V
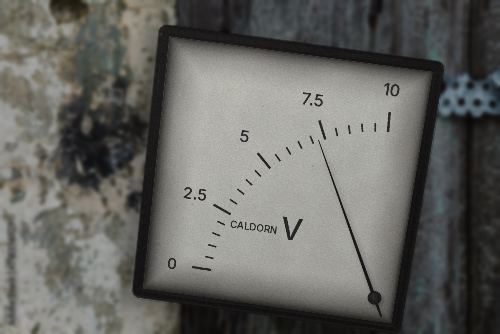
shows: value=7.25 unit=V
